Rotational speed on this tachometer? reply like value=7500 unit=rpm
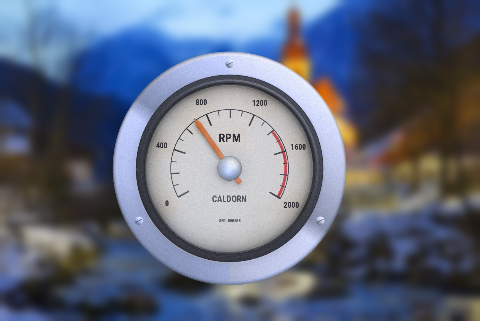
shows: value=700 unit=rpm
